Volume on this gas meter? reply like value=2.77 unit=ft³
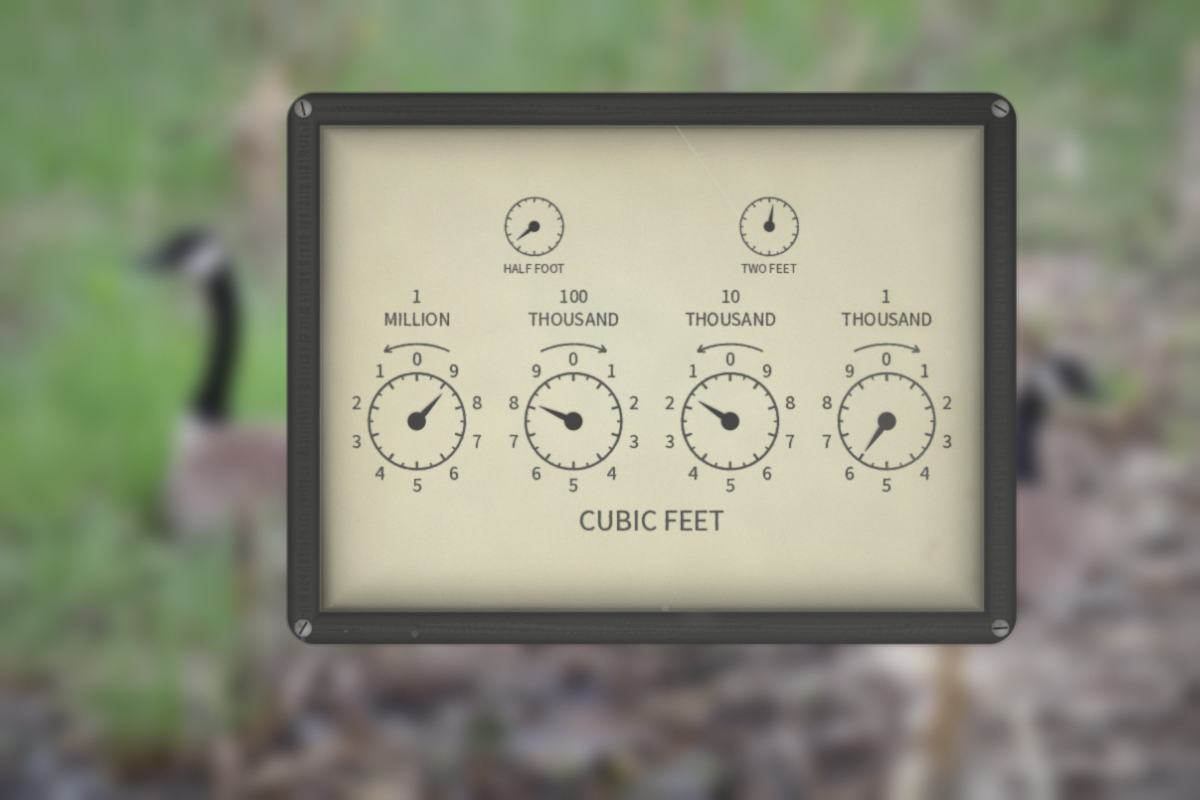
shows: value=881600 unit=ft³
